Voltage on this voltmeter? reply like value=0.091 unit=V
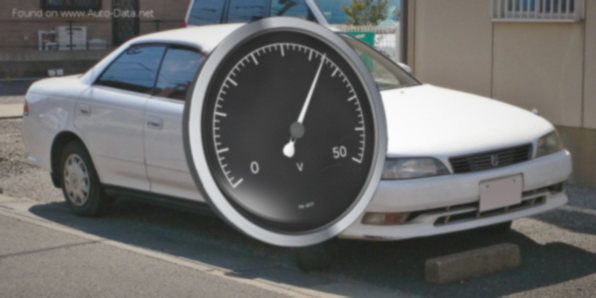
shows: value=32 unit=V
